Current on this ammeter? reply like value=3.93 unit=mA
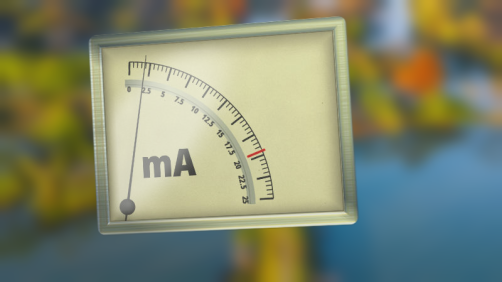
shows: value=2 unit=mA
